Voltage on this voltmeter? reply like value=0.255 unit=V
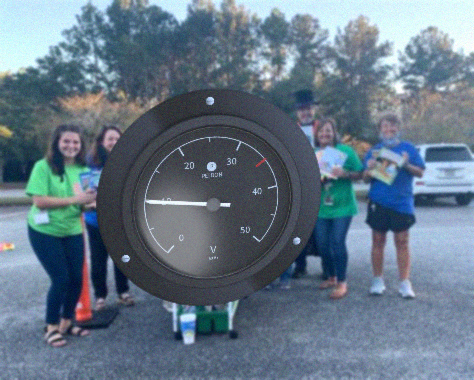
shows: value=10 unit=V
